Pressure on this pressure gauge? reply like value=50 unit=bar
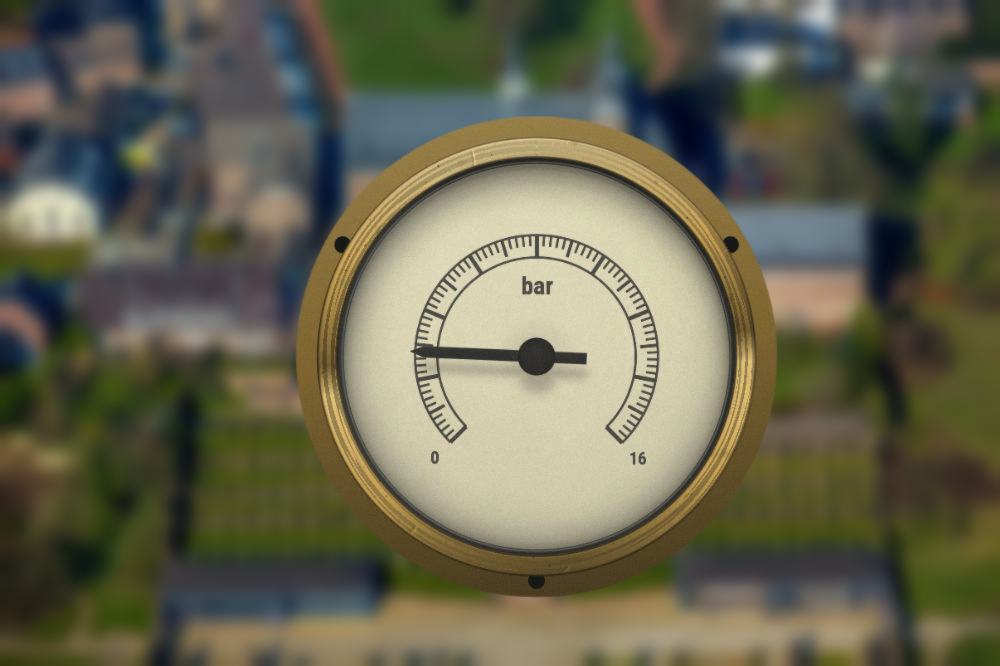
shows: value=2.8 unit=bar
